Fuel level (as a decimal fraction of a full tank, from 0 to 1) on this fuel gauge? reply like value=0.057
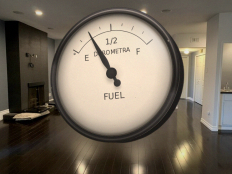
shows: value=0.25
